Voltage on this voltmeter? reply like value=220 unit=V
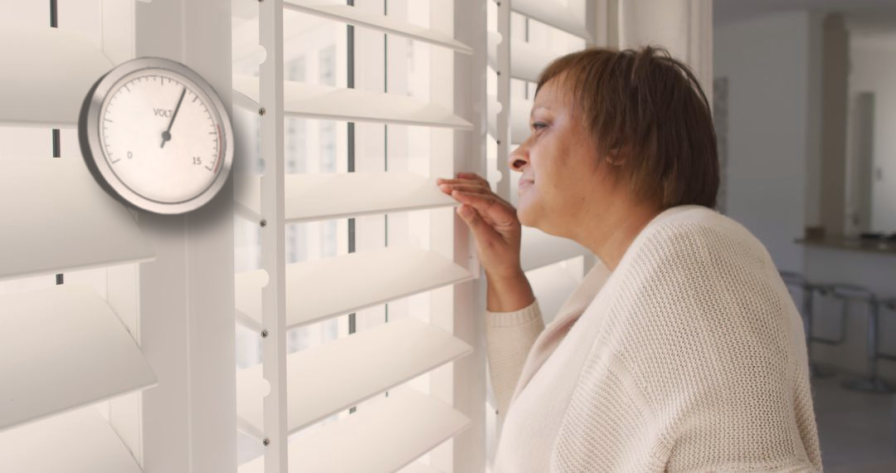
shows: value=9 unit=V
